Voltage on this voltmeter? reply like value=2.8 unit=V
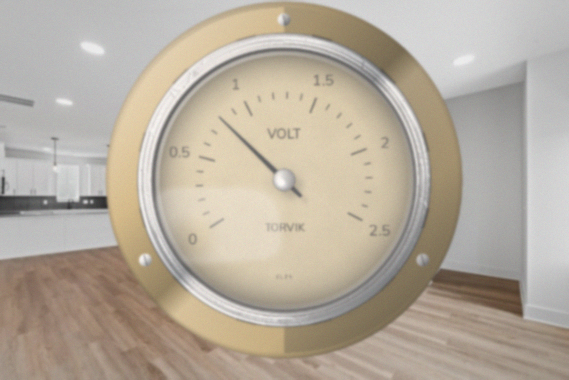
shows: value=0.8 unit=V
